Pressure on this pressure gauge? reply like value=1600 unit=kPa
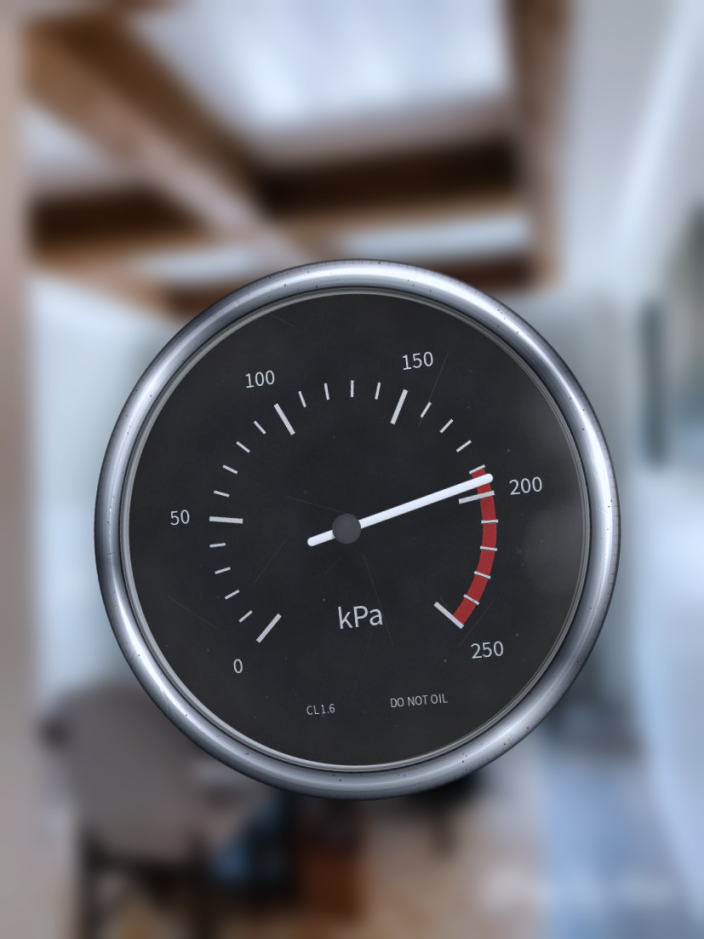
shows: value=195 unit=kPa
